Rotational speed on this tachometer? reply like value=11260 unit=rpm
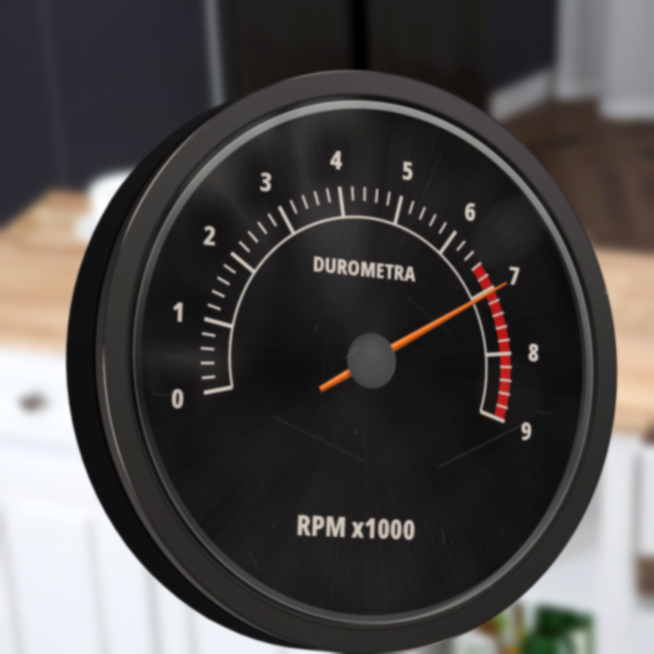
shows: value=7000 unit=rpm
